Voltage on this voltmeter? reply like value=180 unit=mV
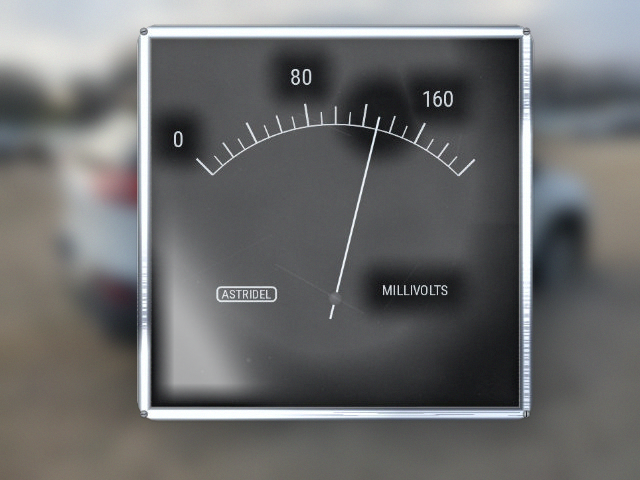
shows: value=130 unit=mV
